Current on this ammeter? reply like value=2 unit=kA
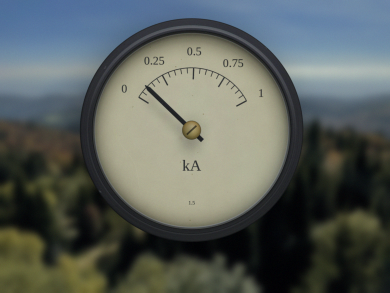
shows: value=0.1 unit=kA
